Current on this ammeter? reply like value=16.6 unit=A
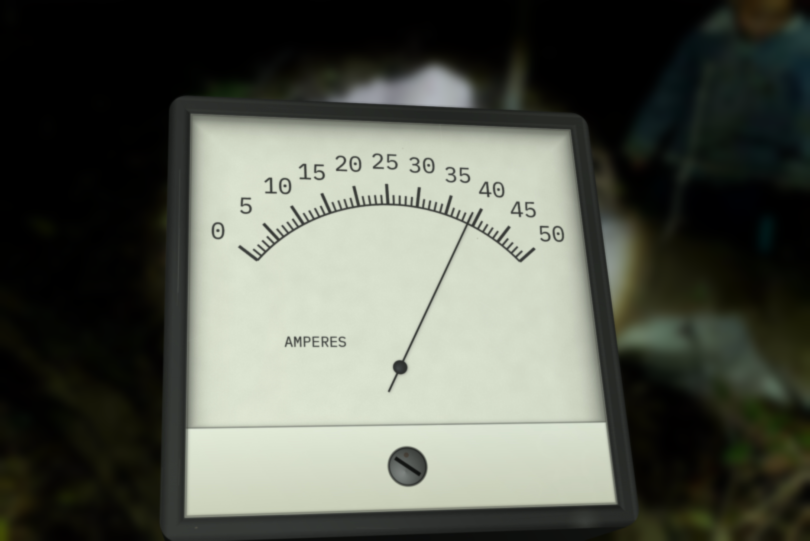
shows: value=39 unit=A
